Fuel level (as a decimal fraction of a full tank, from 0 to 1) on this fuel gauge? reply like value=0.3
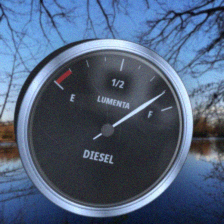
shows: value=0.875
